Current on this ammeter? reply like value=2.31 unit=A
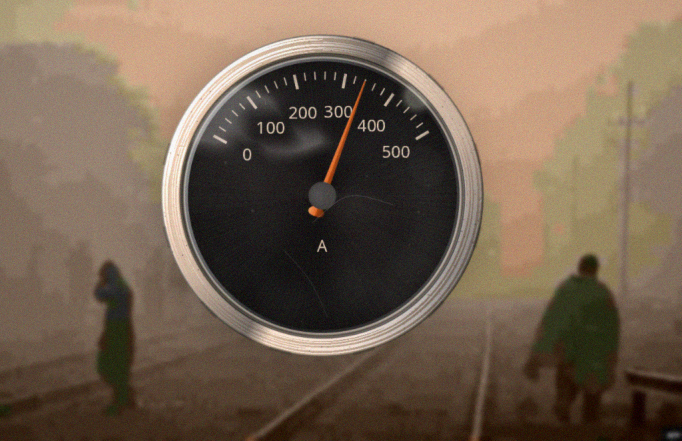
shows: value=340 unit=A
